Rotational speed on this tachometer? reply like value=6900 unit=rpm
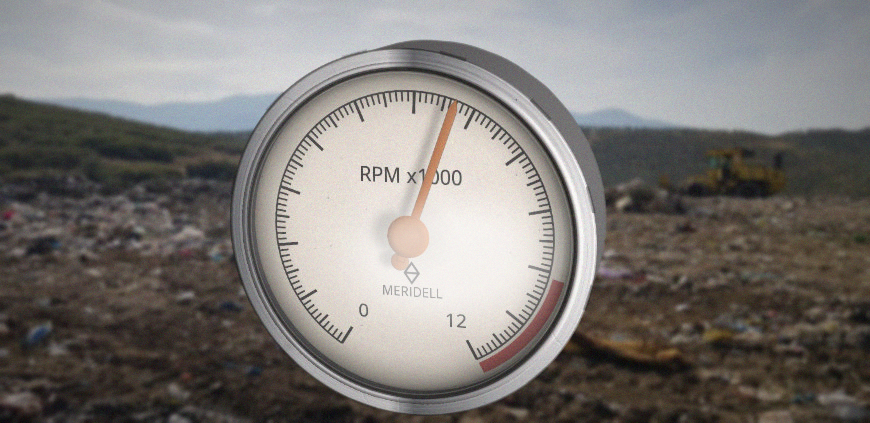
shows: value=6700 unit=rpm
